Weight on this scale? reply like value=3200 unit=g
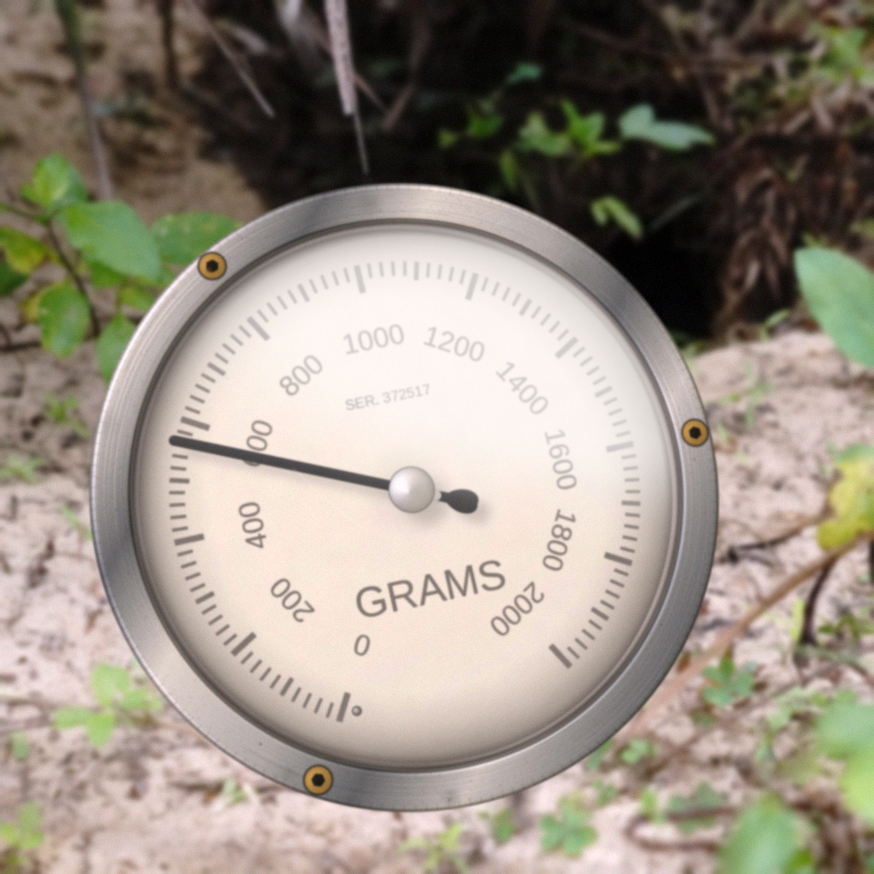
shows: value=560 unit=g
